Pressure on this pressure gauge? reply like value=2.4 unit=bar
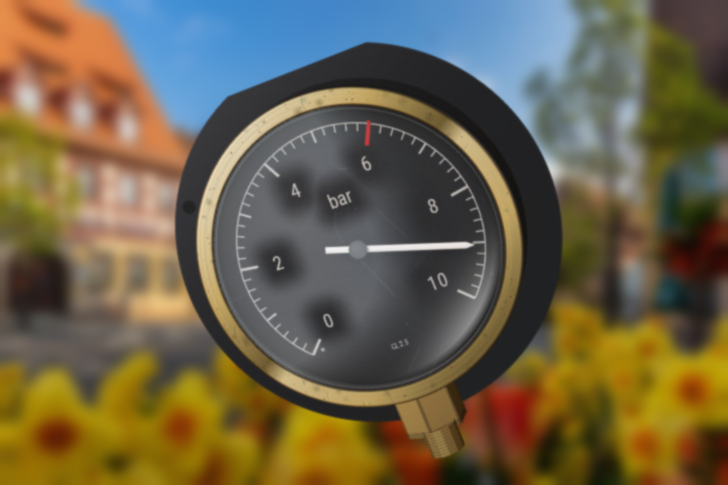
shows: value=9 unit=bar
